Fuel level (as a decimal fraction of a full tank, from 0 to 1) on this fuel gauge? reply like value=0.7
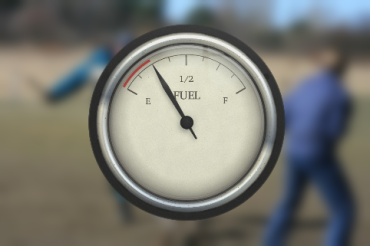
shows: value=0.25
